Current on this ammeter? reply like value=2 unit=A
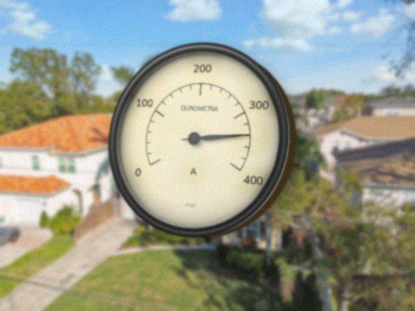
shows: value=340 unit=A
